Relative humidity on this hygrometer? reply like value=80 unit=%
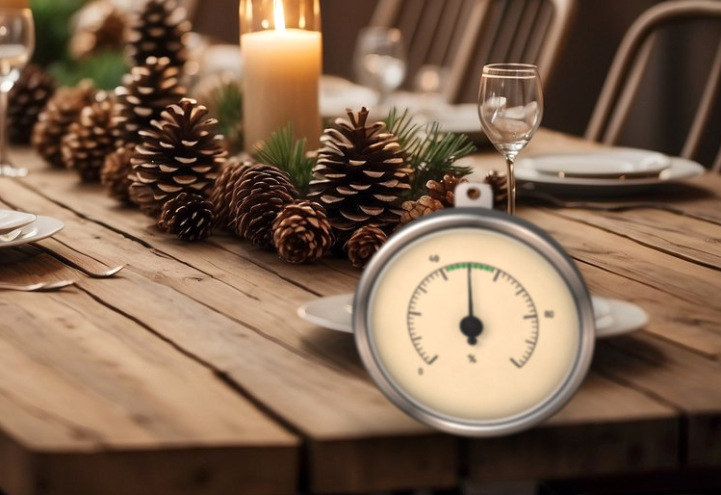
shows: value=50 unit=%
